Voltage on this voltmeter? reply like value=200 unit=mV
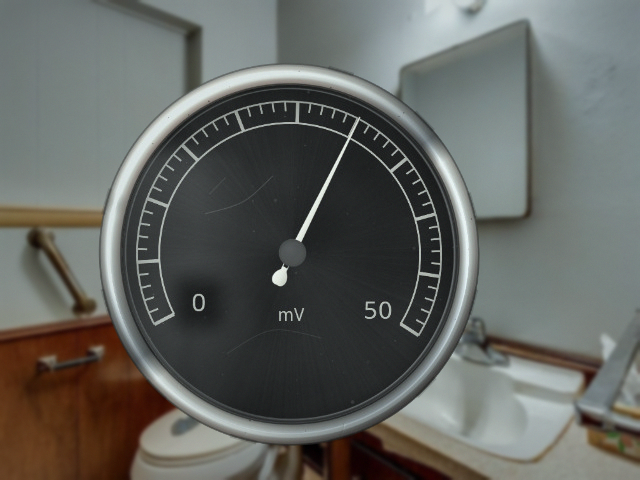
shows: value=30 unit=mV
